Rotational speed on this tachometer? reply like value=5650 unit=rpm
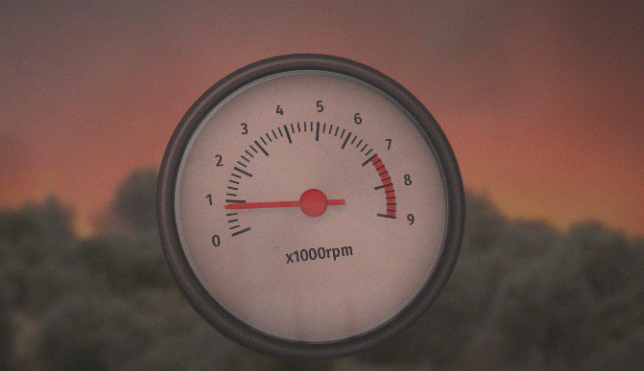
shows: value=800 unit=rpm
